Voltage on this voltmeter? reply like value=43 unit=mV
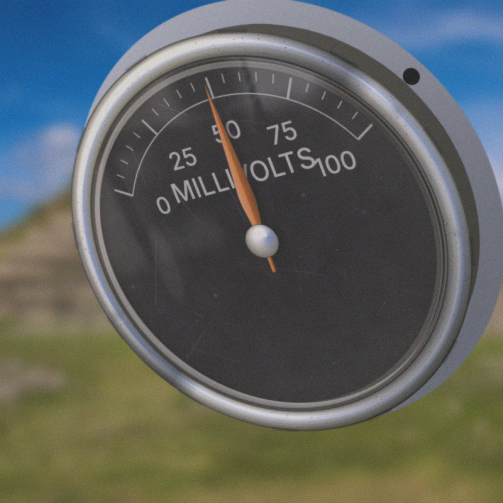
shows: value=50 unit=mV
